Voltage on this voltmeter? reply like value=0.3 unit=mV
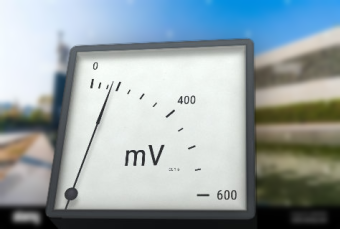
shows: value=175 unit=mV
